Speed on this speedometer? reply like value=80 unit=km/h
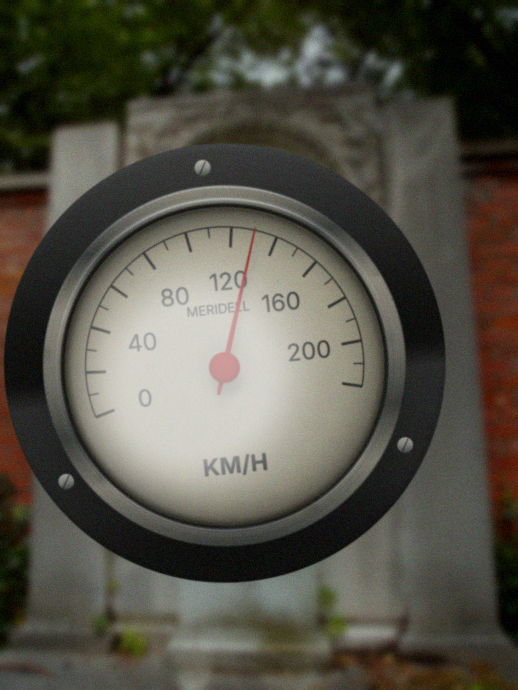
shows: value=130 unit=km/h
